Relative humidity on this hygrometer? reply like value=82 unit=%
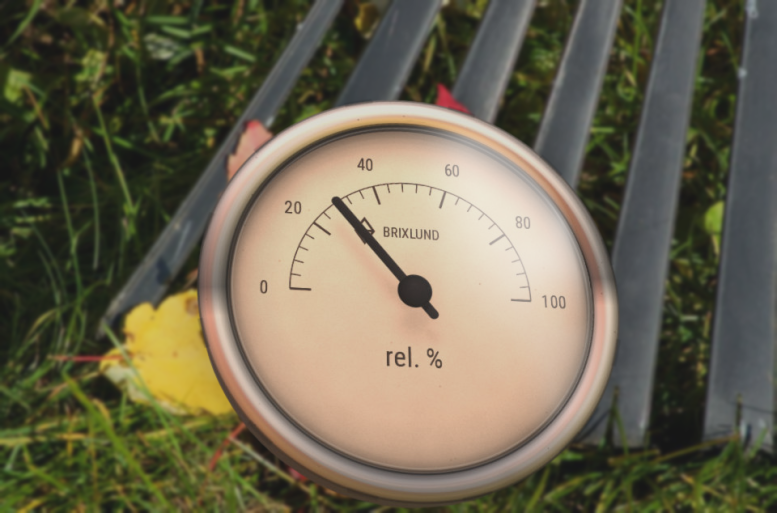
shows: value=28 unit=%
